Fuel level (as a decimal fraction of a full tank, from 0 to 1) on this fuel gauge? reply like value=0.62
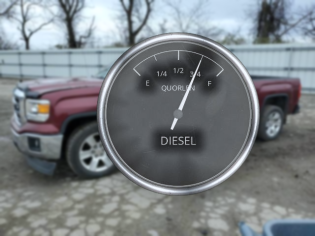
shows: value=0.75
